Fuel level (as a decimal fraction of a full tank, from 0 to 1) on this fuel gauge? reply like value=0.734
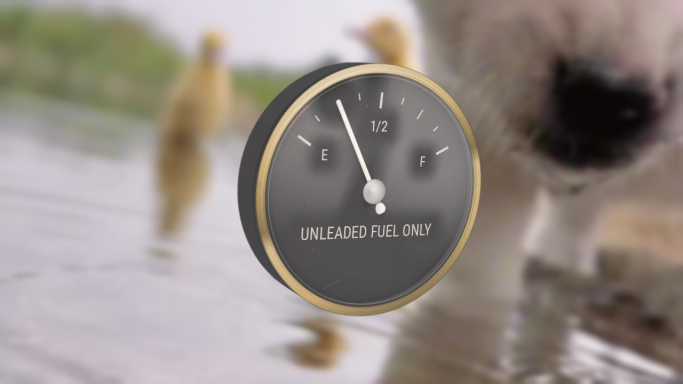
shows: value=0.25
